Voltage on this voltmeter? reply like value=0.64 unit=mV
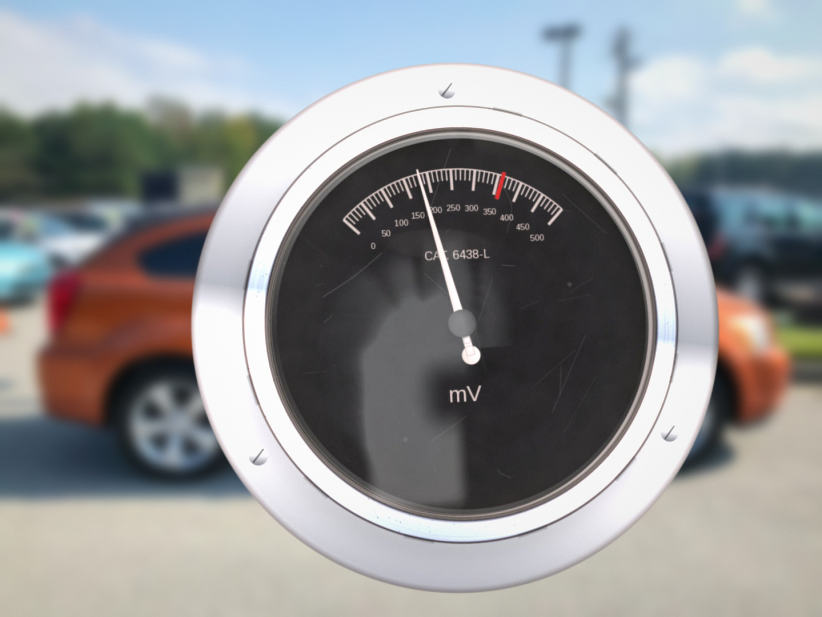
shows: value=180 unit=mV
